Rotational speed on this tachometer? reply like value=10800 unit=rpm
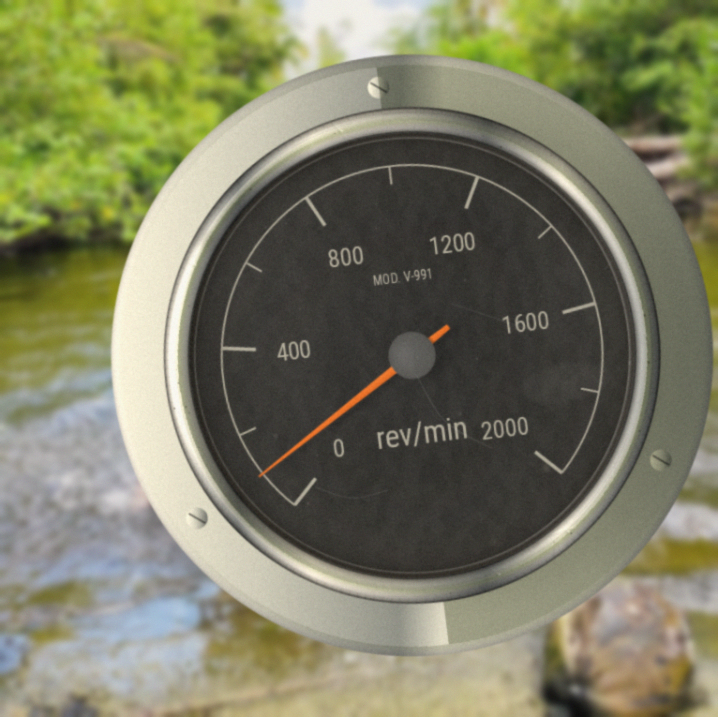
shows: value=100 unit=rpm
